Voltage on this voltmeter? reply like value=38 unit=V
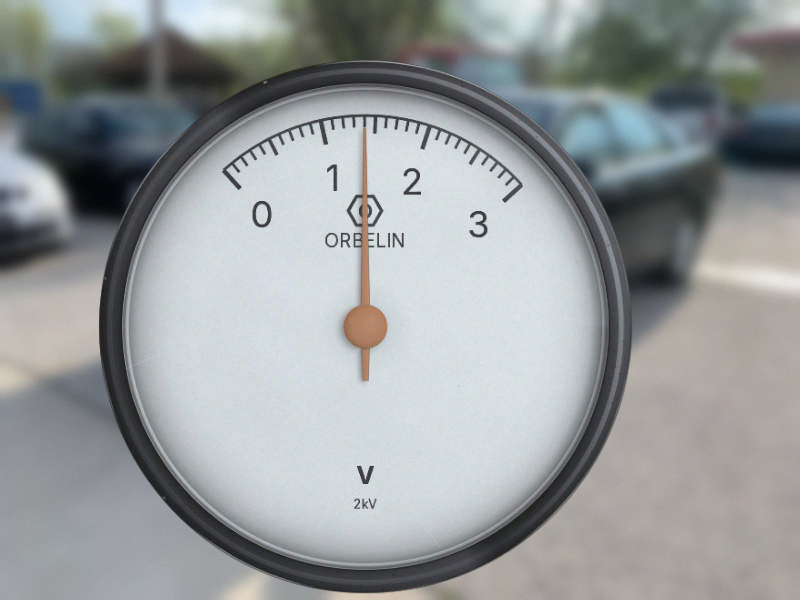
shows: value=1.4 unit=V
